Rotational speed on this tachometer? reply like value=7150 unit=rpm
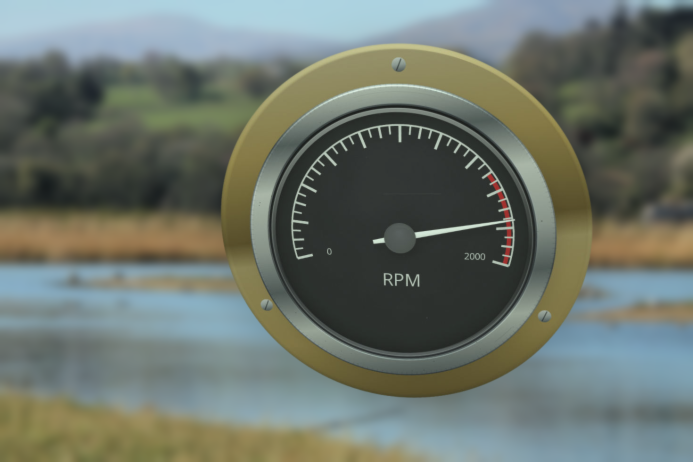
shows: value=1750 unit=rpm
